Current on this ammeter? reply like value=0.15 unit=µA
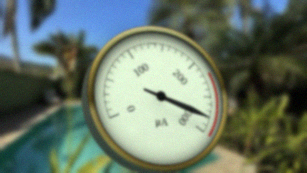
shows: value=280 unit=µA
